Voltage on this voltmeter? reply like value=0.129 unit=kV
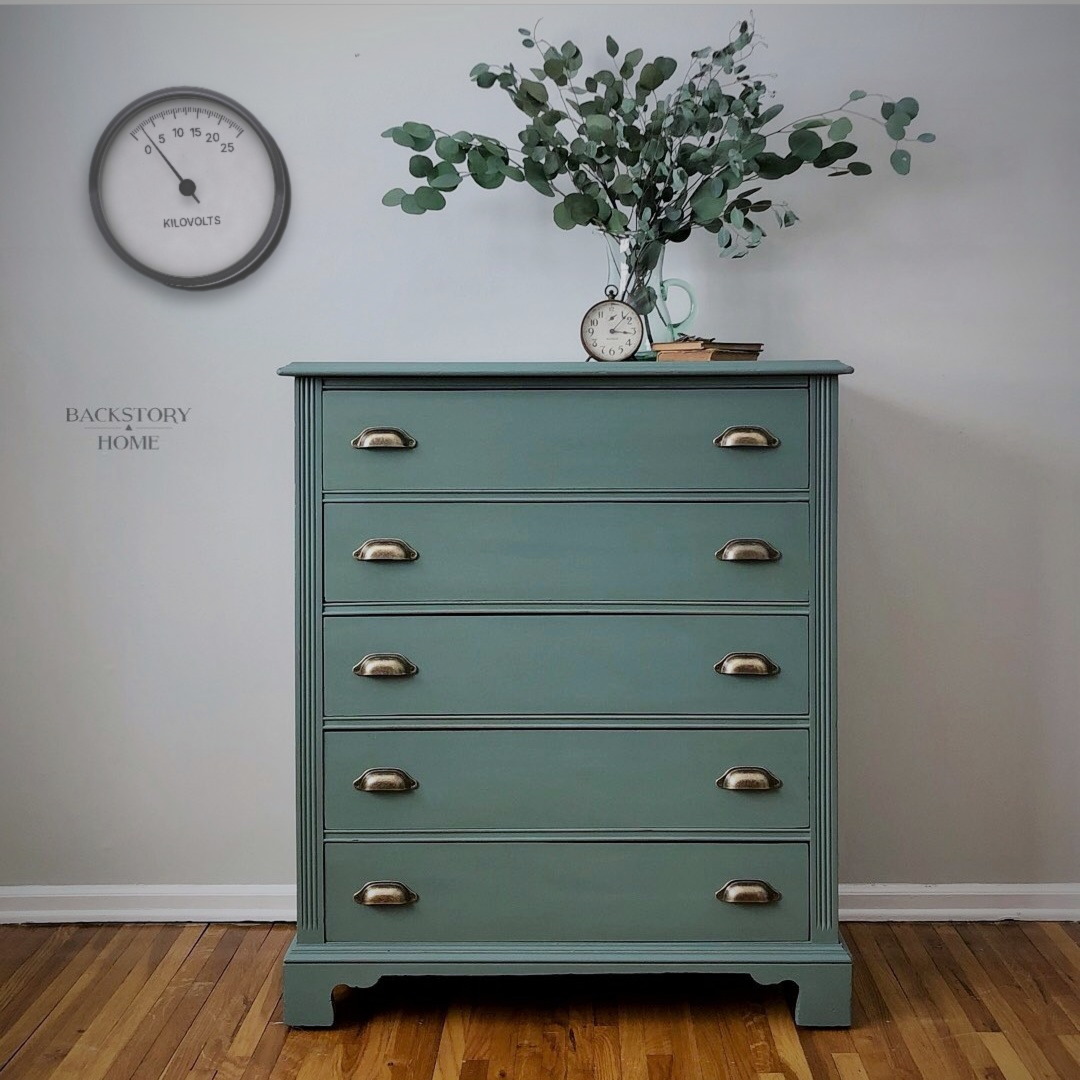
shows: value=2.5 unit=kV
